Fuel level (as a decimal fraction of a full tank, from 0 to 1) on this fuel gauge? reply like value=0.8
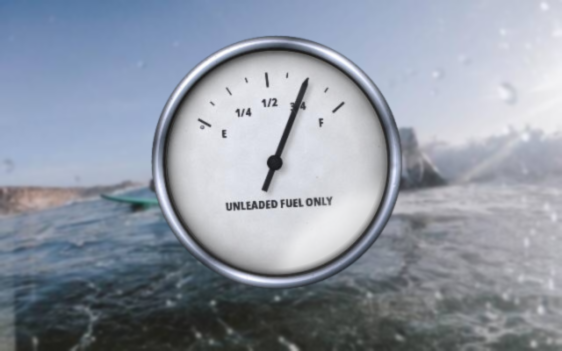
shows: value=0.75
